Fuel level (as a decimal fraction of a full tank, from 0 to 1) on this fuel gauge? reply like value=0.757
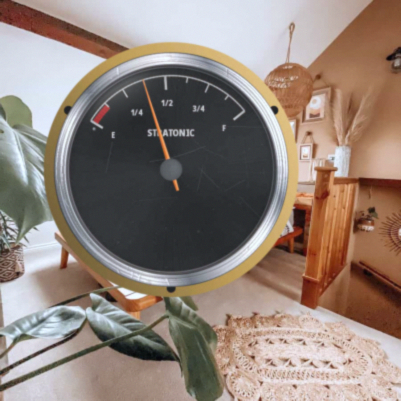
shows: value=0.375
